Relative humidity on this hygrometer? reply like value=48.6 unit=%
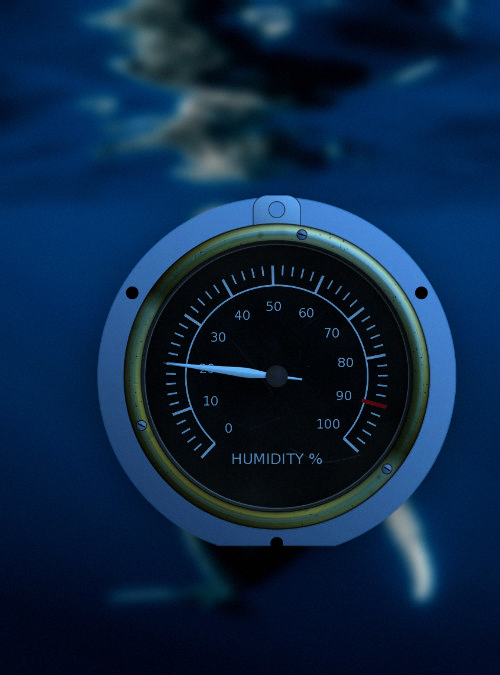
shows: value=20 unit=%
